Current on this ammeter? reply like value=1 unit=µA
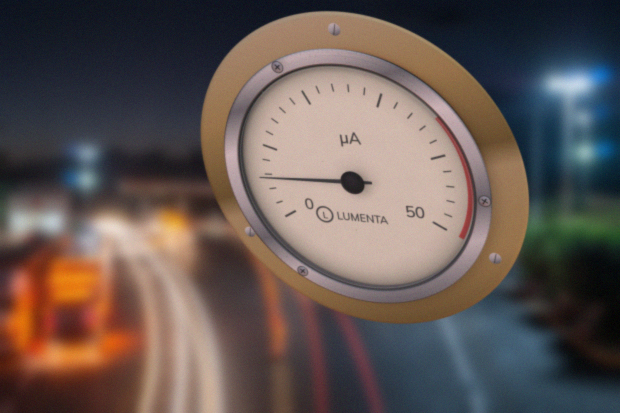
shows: value=6 unit=µA
